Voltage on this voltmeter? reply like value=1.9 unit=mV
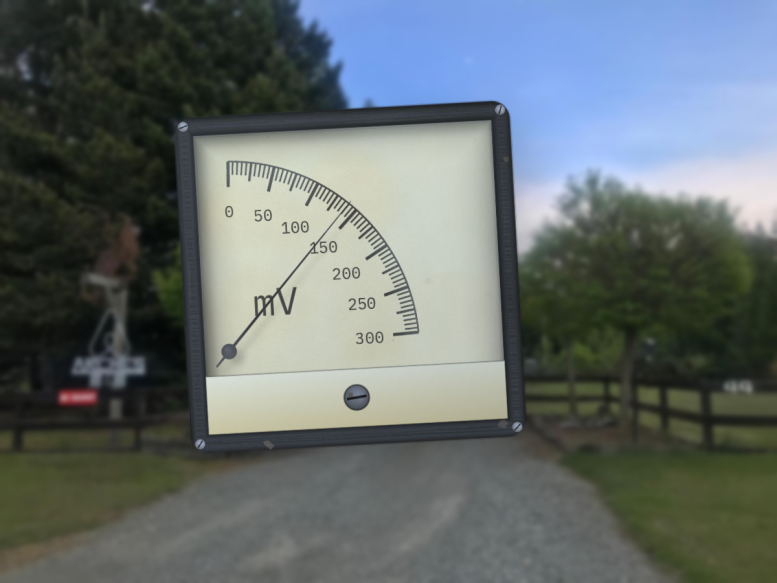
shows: value=140 unit=mV
